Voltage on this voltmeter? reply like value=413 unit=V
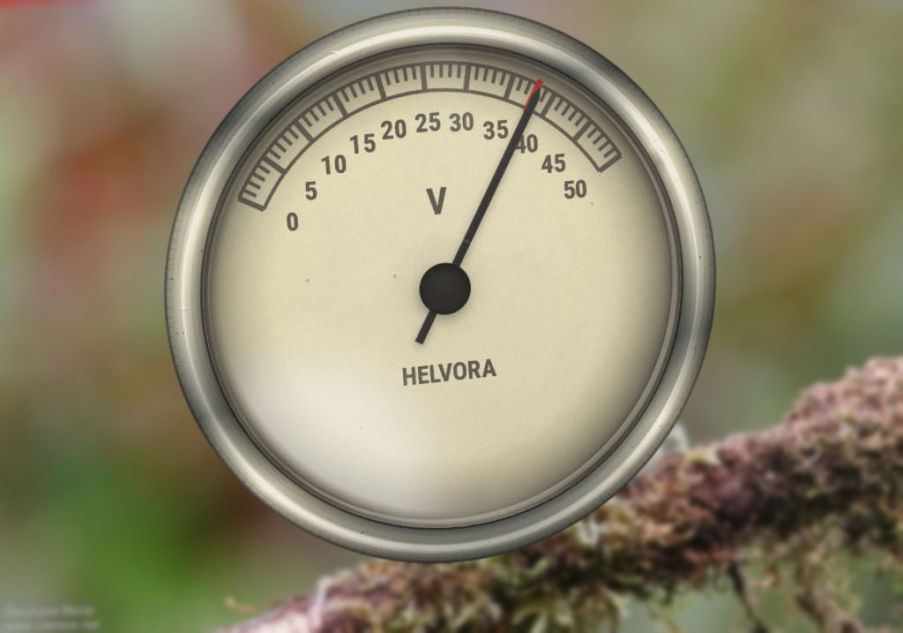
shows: value=38 unit=V
